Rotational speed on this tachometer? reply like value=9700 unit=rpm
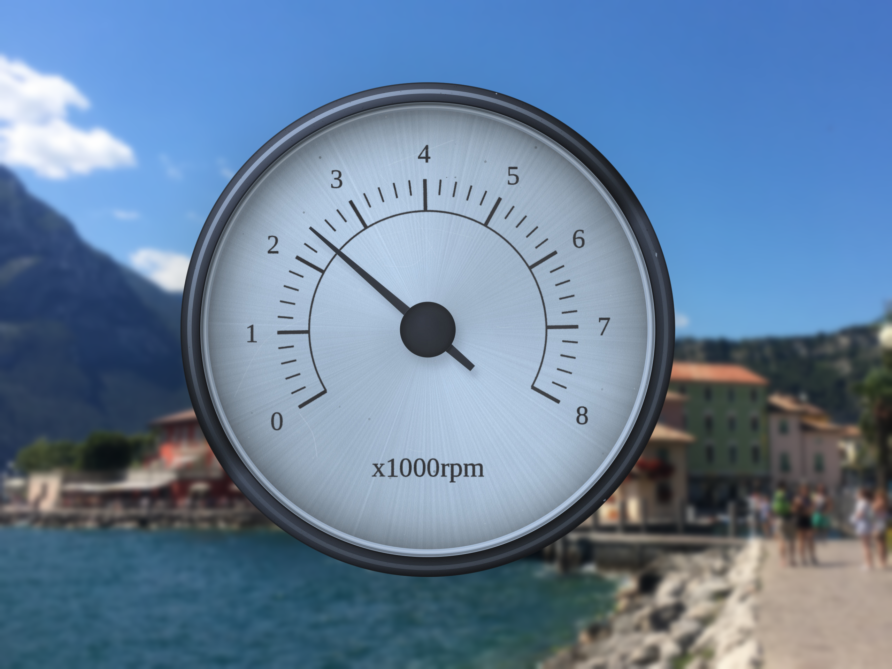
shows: value=2400 unit=rpm
